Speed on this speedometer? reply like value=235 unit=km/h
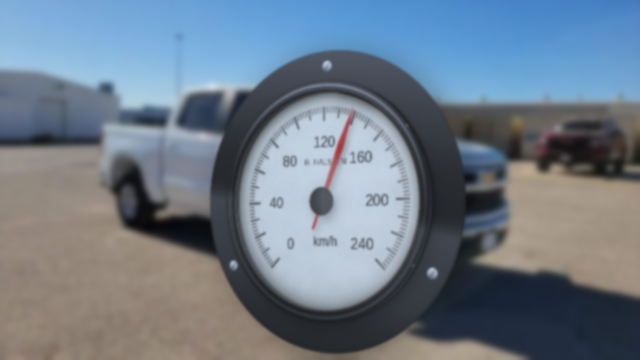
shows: value=140 unit=km/h
